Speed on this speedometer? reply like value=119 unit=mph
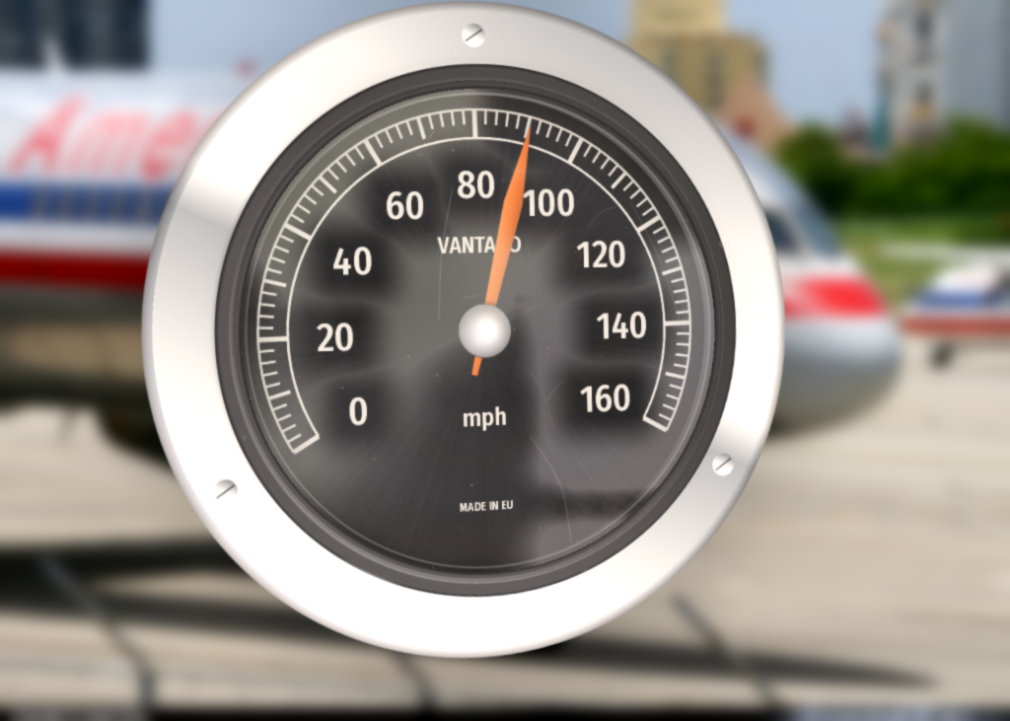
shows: value=90 unit=mph
